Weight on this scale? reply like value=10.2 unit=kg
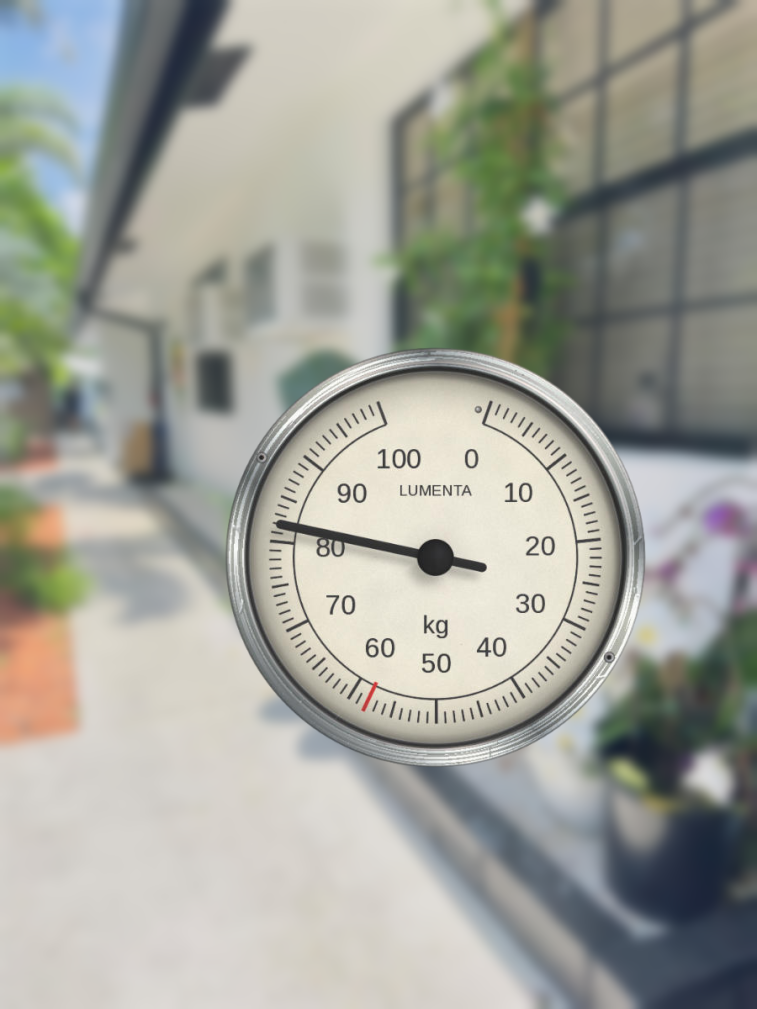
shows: value=82 unit=kg
